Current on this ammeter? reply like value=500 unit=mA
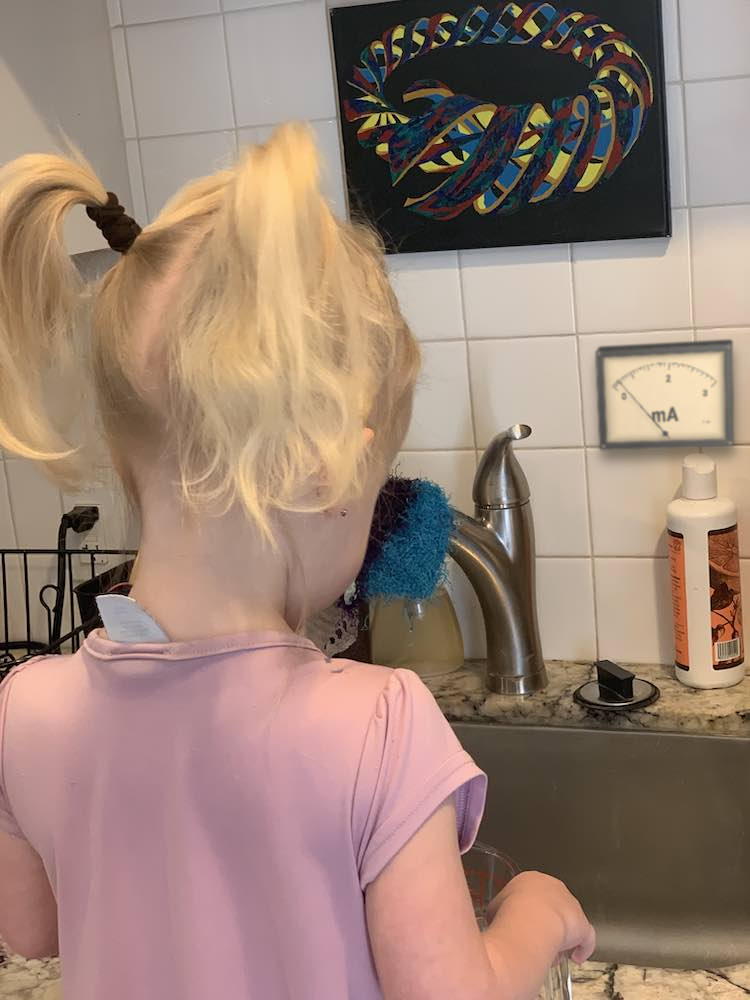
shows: value=0.5 unit=mA
